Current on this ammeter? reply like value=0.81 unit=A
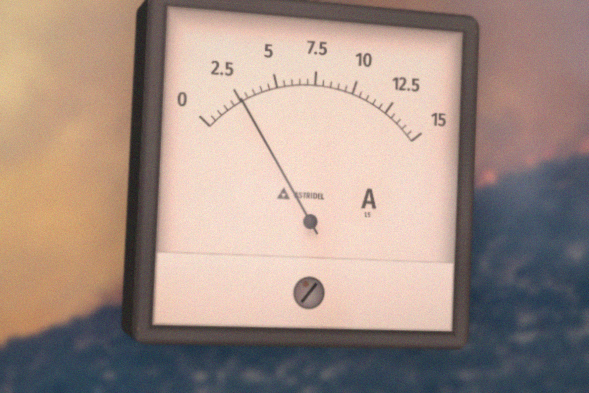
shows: value=2.5 unit=A
